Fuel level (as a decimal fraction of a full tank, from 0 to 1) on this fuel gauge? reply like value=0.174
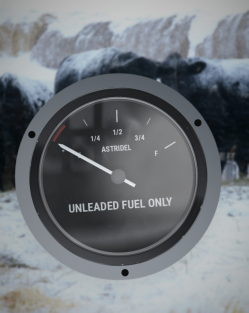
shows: value=0
